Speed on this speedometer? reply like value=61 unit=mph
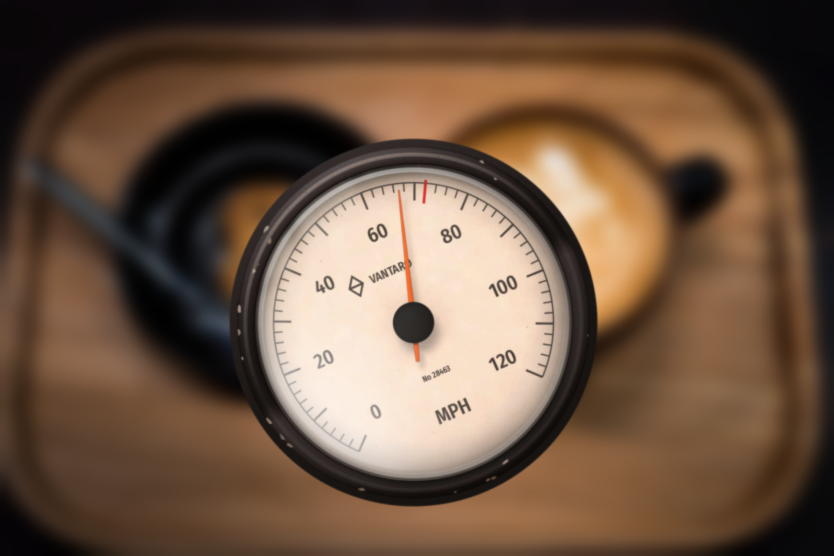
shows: value=67 unit=mph
